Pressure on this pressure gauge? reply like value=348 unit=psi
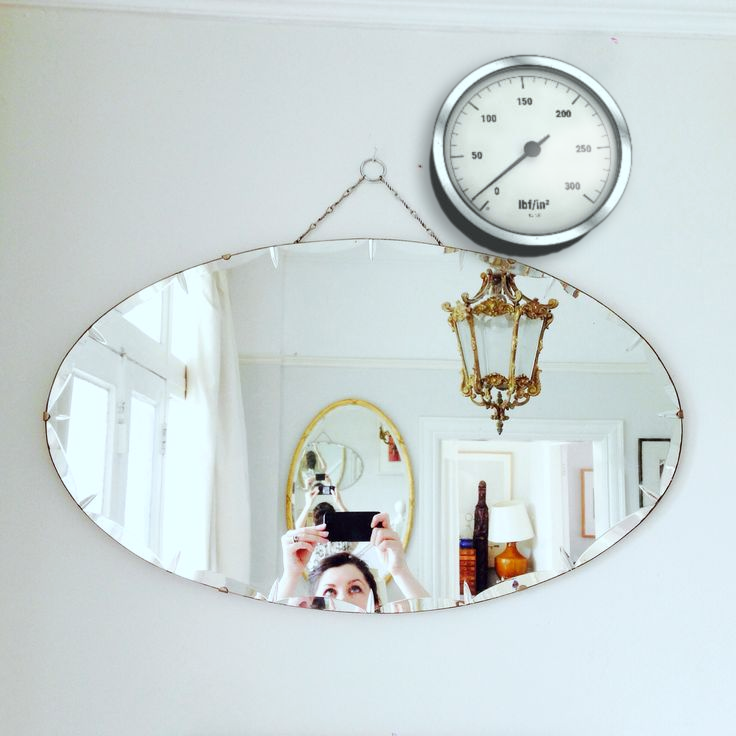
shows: value=10 unit=psi
